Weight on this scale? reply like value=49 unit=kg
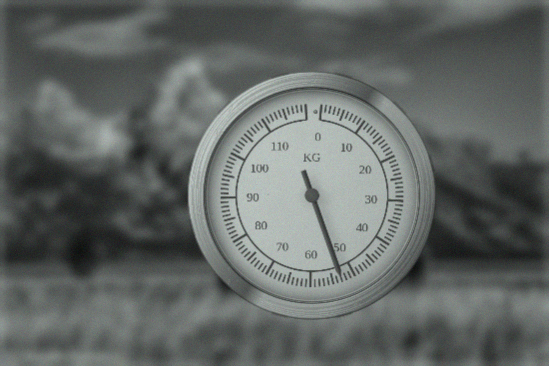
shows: value=53 unit=kg
